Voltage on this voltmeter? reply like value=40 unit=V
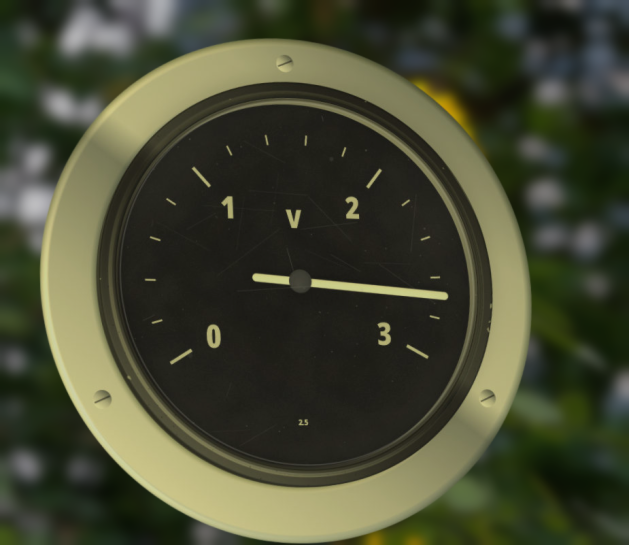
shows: value=2.7 unit=V
